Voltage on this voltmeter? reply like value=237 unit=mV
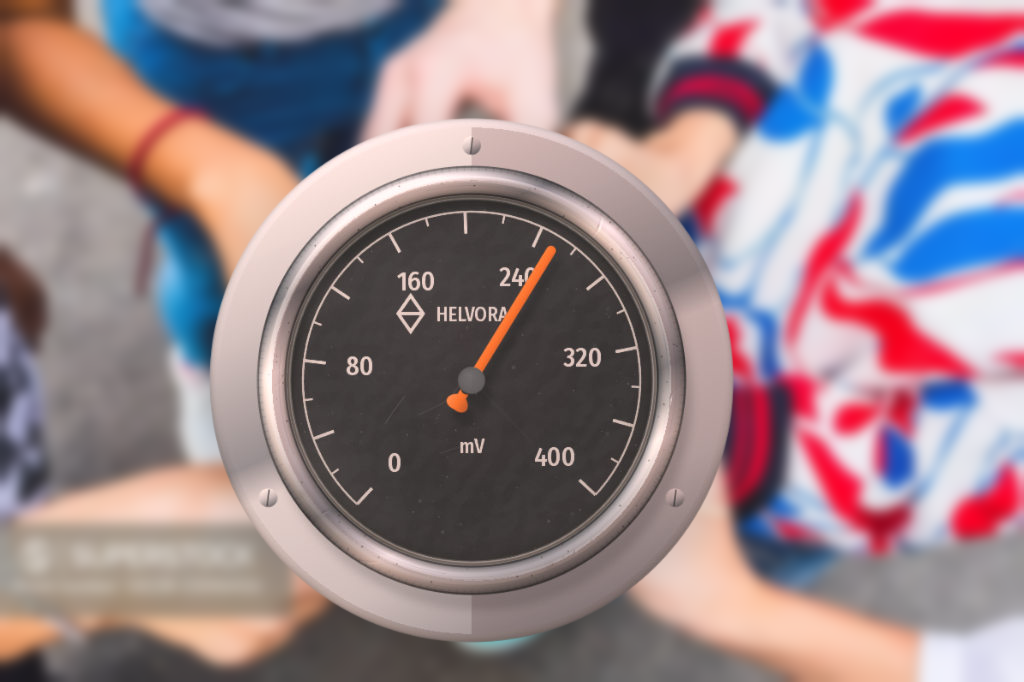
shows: value=250 unit=mV
